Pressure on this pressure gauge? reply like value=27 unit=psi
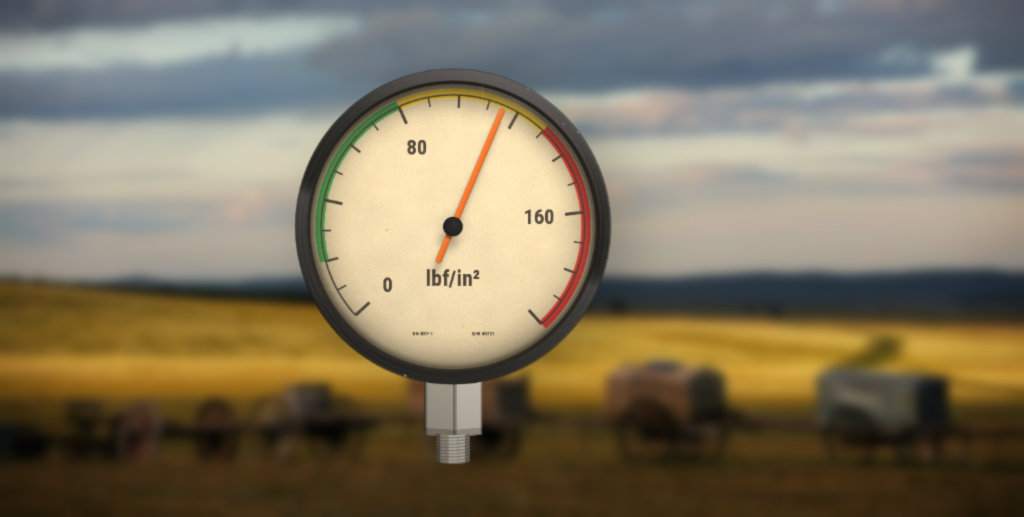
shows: value=115 unit=psi
